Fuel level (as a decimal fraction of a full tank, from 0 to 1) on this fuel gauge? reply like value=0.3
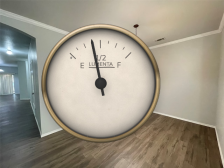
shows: value=0.375
